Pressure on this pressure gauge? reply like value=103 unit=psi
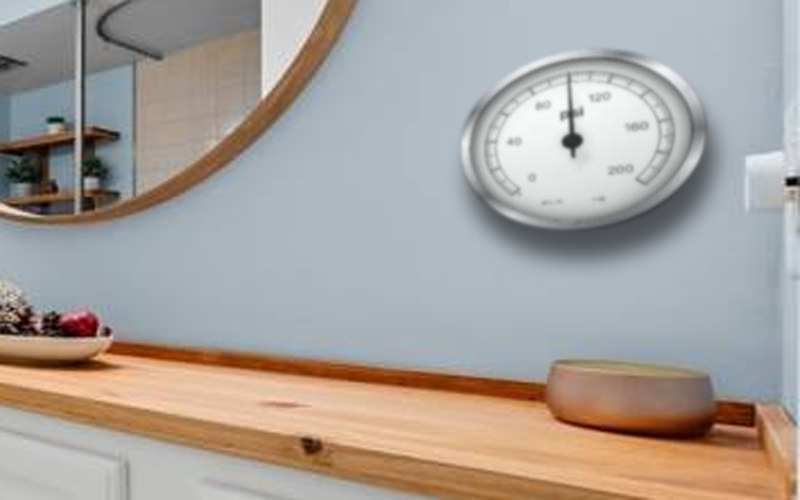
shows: value=100 unit=psi
